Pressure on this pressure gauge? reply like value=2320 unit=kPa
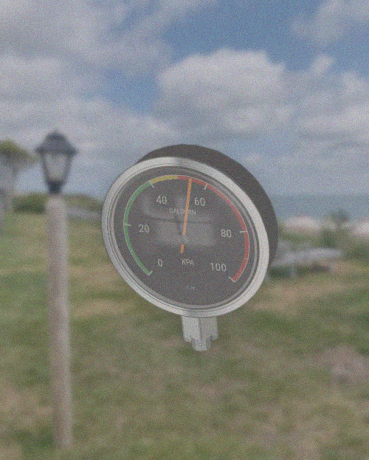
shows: value=55 unit=kPa
